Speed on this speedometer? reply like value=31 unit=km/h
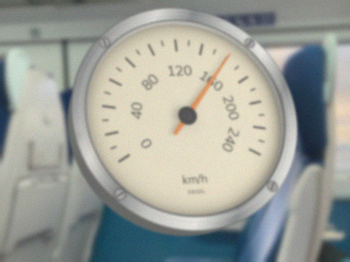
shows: value=160 unit=km/h
